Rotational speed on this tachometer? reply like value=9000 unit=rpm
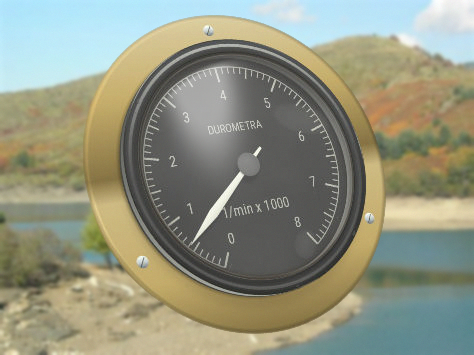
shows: value=600 unit=rpm
